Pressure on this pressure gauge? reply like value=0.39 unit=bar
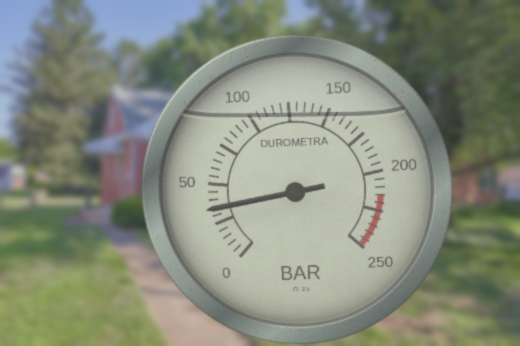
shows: value=35 unit=bar
